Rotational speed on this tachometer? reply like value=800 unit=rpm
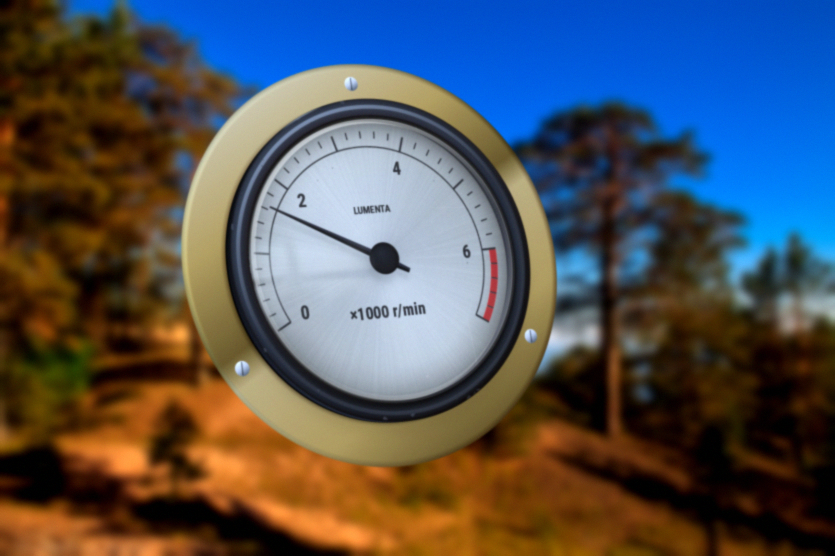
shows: value=1600 unit=rpm
